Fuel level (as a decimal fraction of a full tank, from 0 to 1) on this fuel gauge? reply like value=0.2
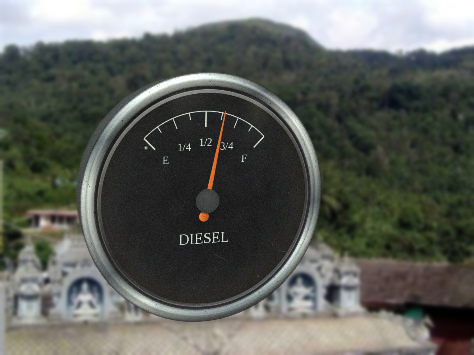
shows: value=0.625
